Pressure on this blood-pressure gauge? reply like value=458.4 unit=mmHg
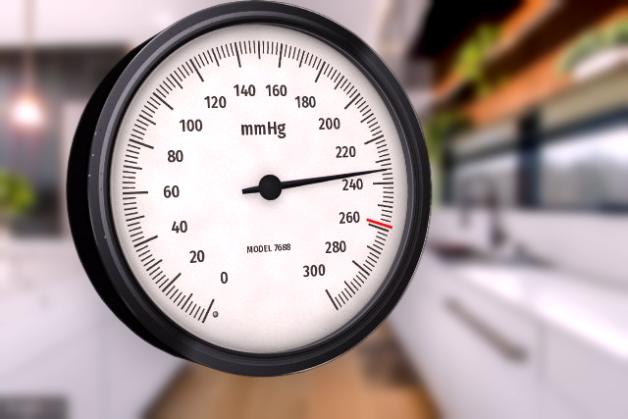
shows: value=234 unit=mmHg
